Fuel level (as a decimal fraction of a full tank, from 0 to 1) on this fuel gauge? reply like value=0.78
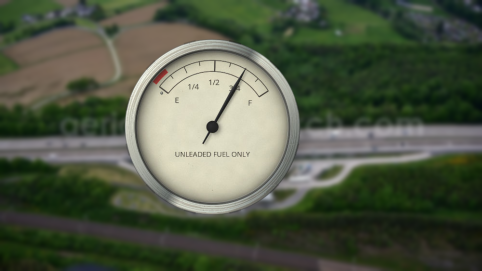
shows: value=0.75
